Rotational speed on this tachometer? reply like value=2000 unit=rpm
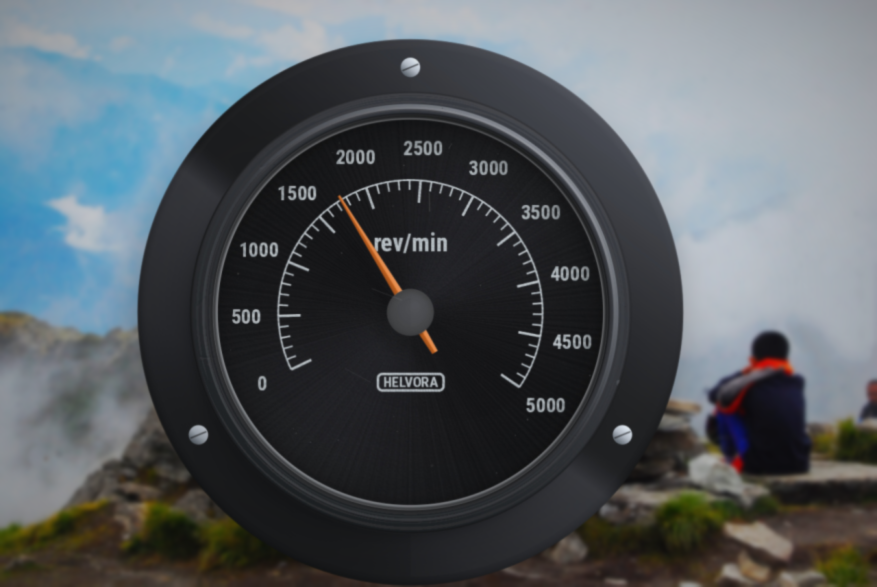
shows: value=1750 unit=rpm
